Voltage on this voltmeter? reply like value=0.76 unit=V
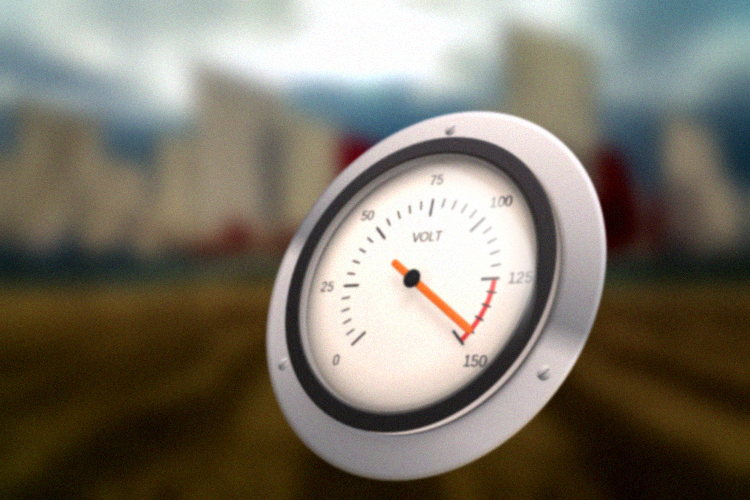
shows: value=145 unit=V
